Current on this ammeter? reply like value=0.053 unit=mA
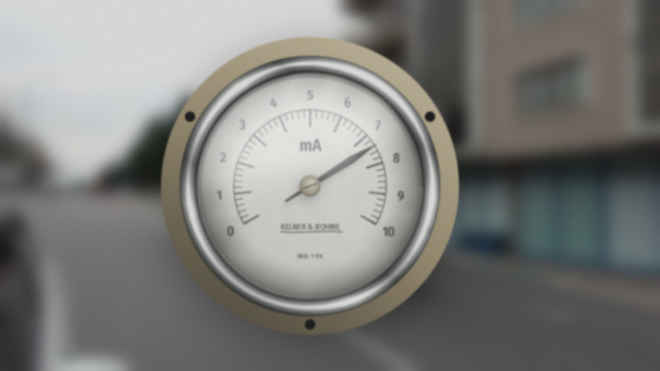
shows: value=7.4 unit=mA
